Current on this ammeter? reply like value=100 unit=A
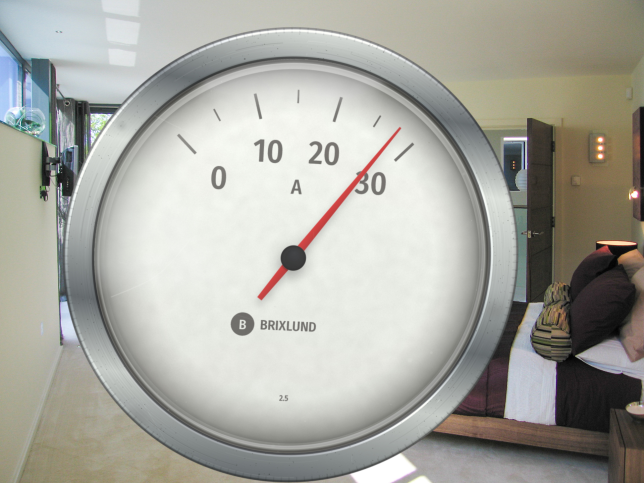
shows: value=27.5 unit=A
